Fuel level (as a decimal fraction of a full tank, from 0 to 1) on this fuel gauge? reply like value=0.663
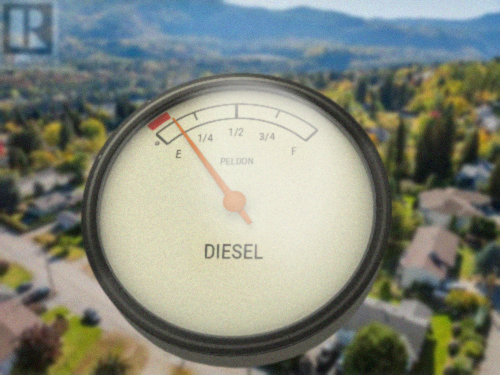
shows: value=0.125
